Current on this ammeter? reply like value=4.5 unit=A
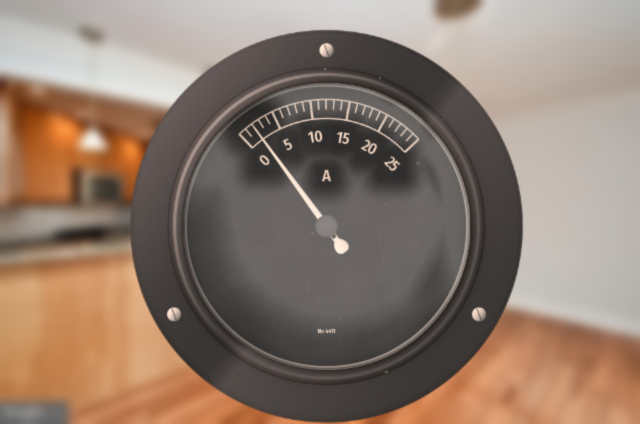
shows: value=2 unit=A
